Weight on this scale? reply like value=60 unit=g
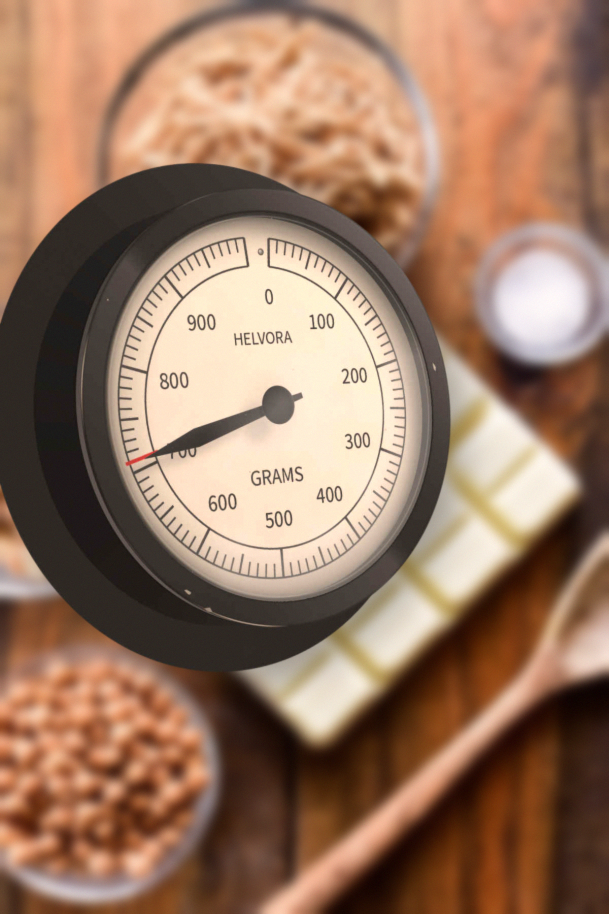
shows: value=710 unit=g
